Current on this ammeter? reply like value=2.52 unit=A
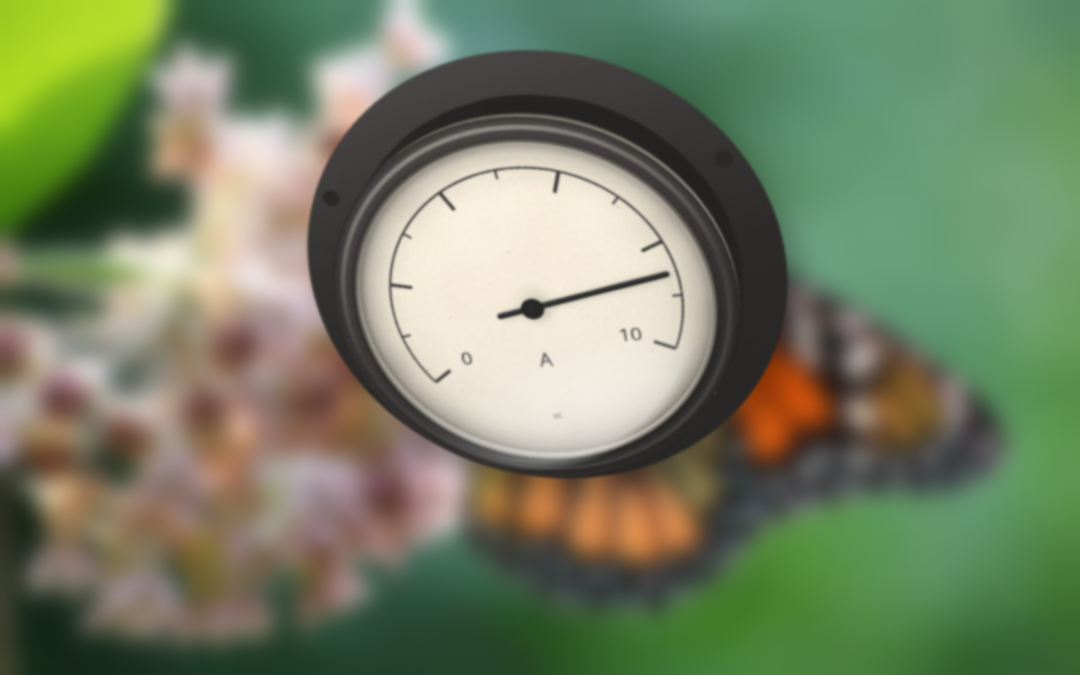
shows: value=8.5 unit=A
